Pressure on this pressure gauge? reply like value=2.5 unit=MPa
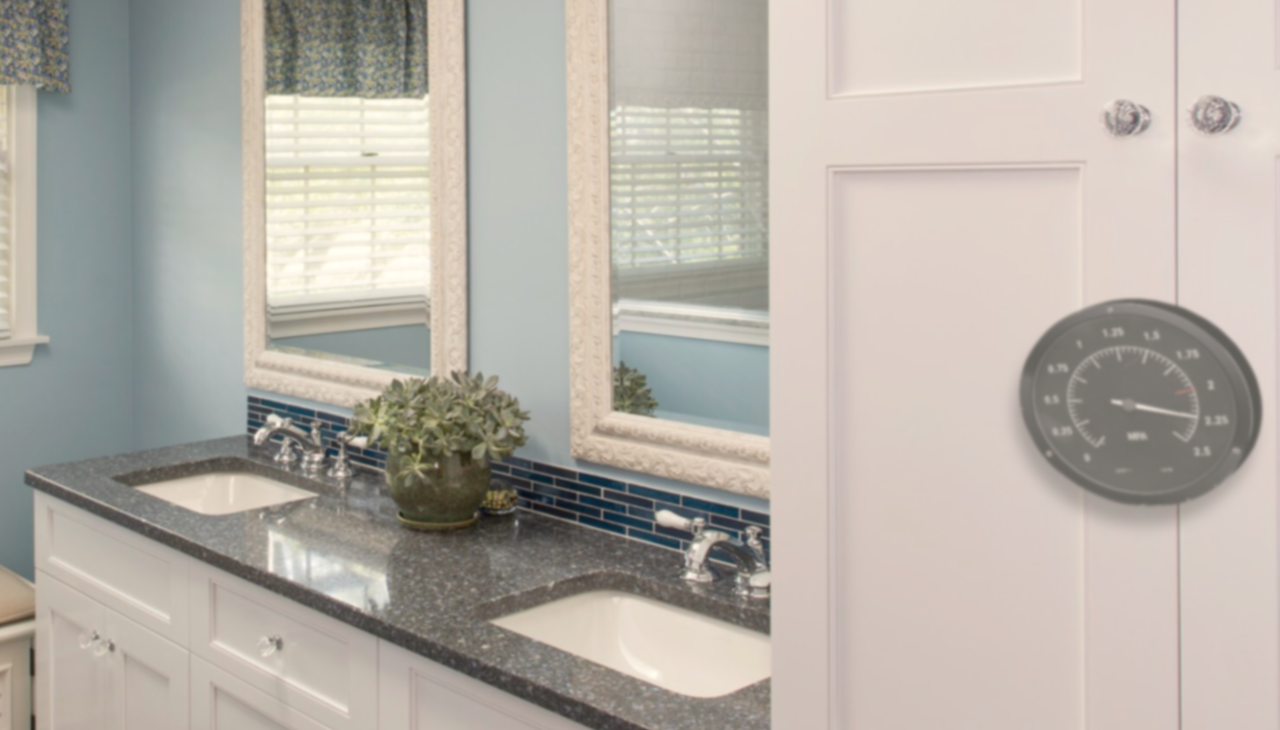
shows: value=2.25 unit=MPa
